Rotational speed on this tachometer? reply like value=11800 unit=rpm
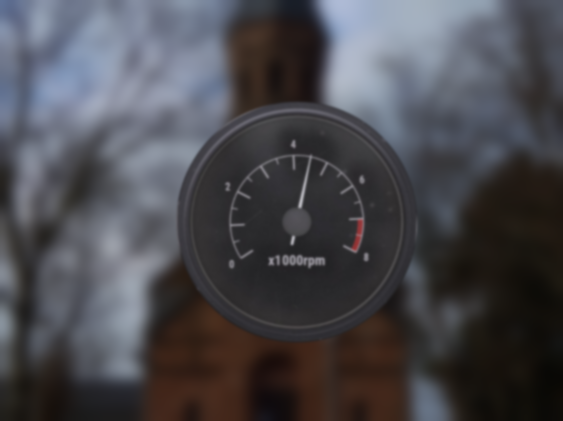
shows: value=4500 unit=rpm
